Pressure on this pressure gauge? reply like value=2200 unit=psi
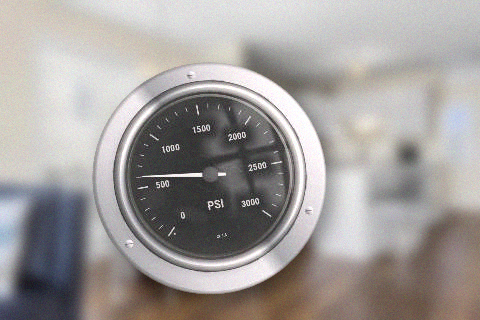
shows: value=600 unit=psi
